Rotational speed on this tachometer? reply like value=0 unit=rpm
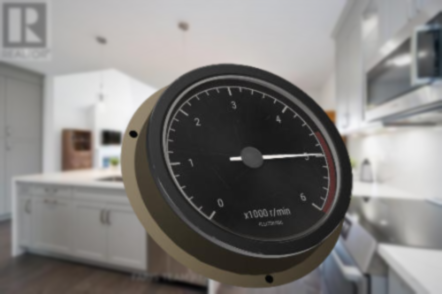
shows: value=5000 unit=rpm
